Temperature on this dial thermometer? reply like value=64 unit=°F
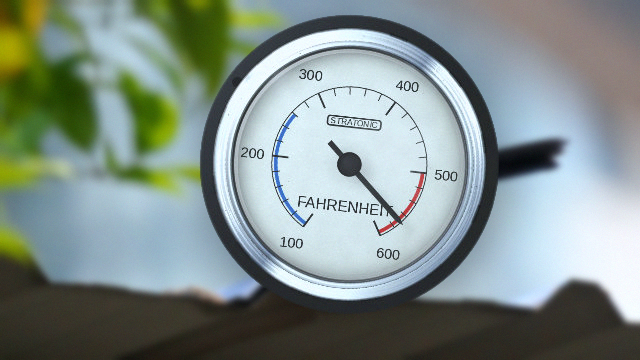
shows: value=570 unit=°F
